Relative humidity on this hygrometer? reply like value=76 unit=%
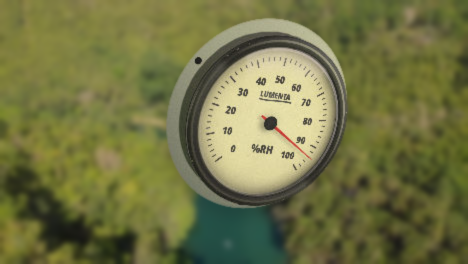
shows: value=94 unit=%
